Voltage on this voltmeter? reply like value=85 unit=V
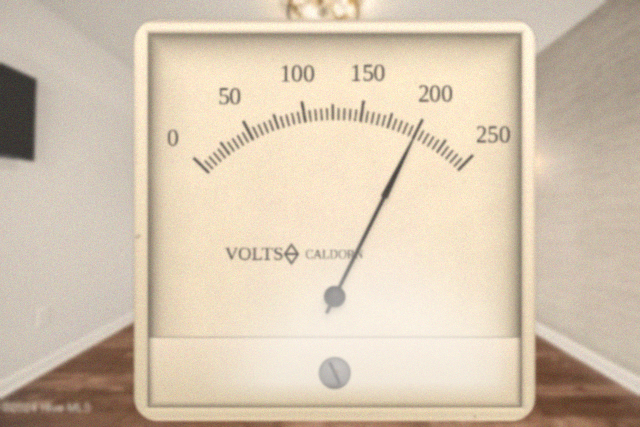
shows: value=200 unit=V
